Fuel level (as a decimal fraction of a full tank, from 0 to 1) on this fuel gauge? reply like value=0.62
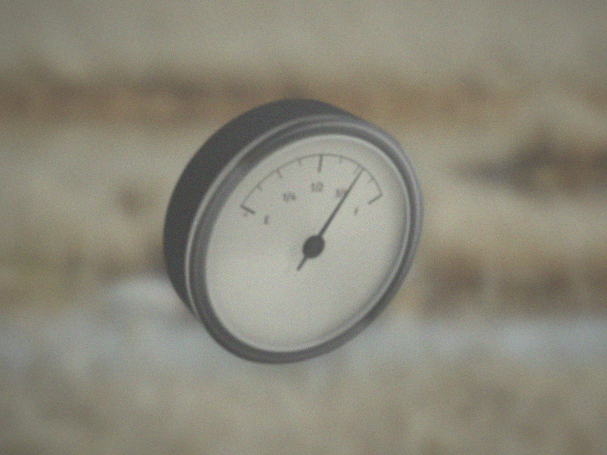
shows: value=0.75
